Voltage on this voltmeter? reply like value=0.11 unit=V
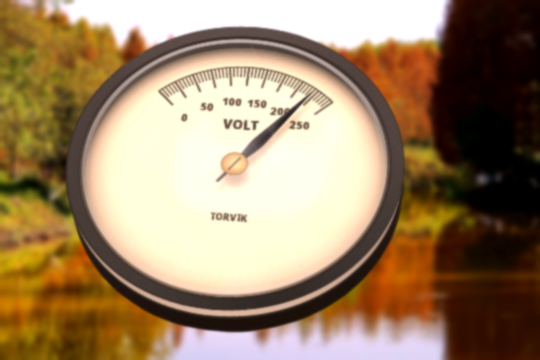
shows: value=225 unit=V
